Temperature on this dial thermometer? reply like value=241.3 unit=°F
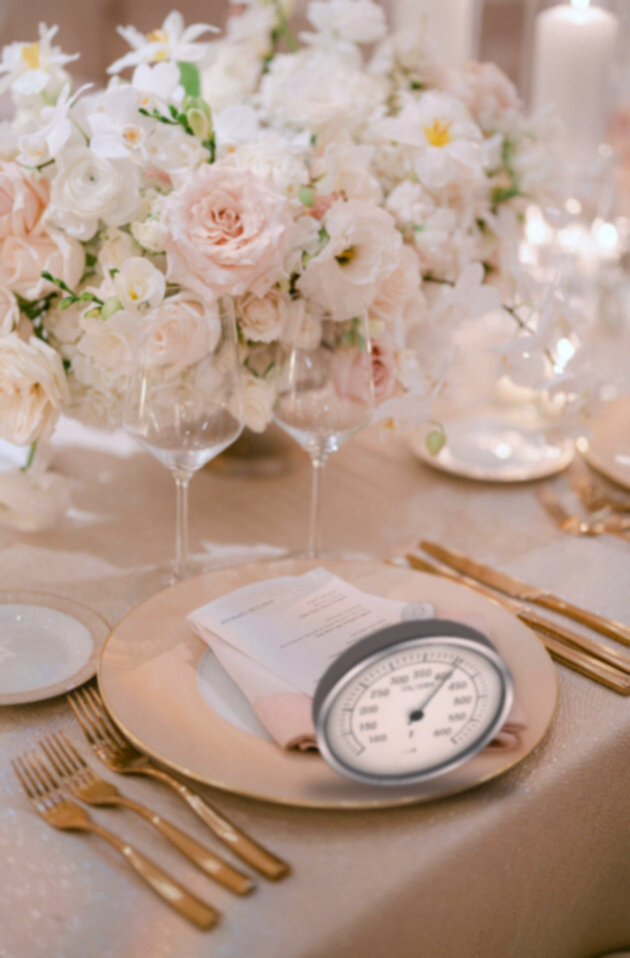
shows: value=400 unit=°F
